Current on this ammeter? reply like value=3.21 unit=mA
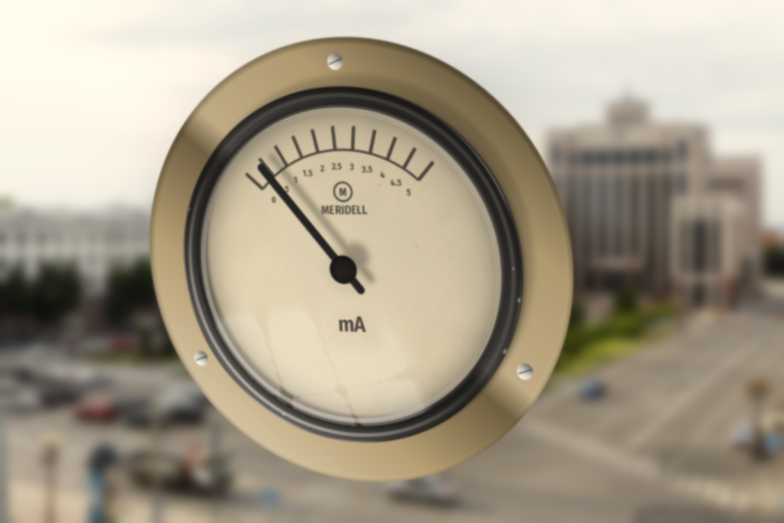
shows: value=0.5 unit=mA
